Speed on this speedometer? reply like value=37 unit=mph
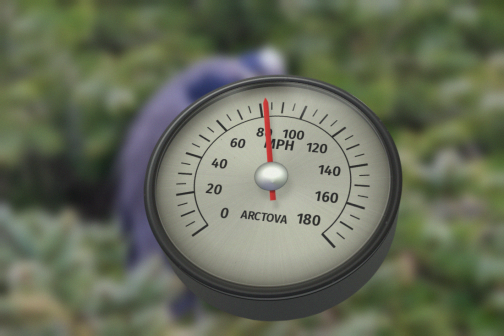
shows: value=82.5 unit=mph
